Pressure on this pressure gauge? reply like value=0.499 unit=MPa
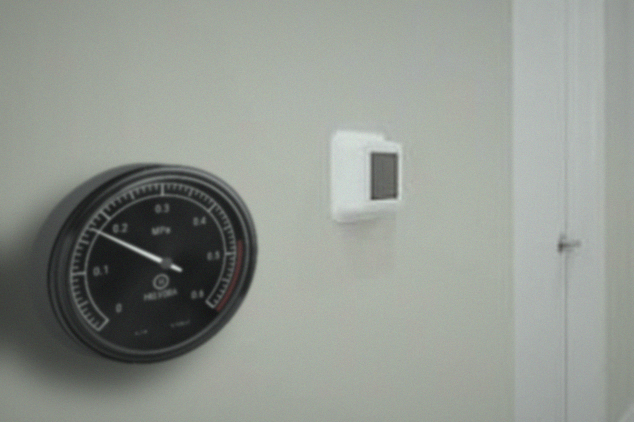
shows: value=0.17 unit=MPa
